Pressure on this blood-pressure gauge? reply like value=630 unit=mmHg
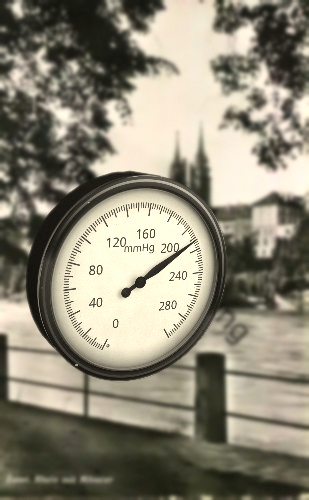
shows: value=210 unit=mmHg
